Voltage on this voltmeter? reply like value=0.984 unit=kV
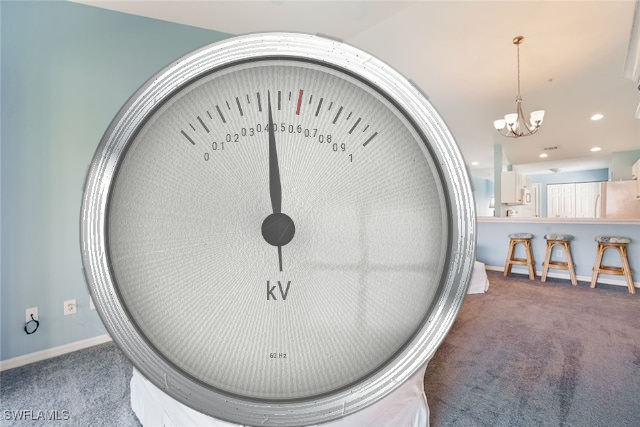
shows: value=0.45 unit=kV
